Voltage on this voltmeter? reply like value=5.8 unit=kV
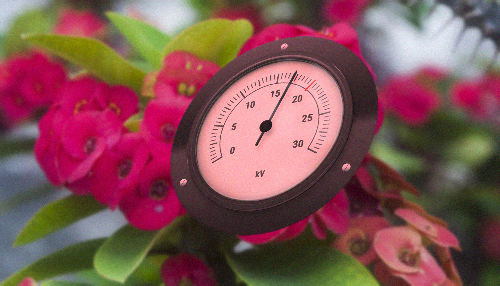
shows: value=17.5 unit=kV
